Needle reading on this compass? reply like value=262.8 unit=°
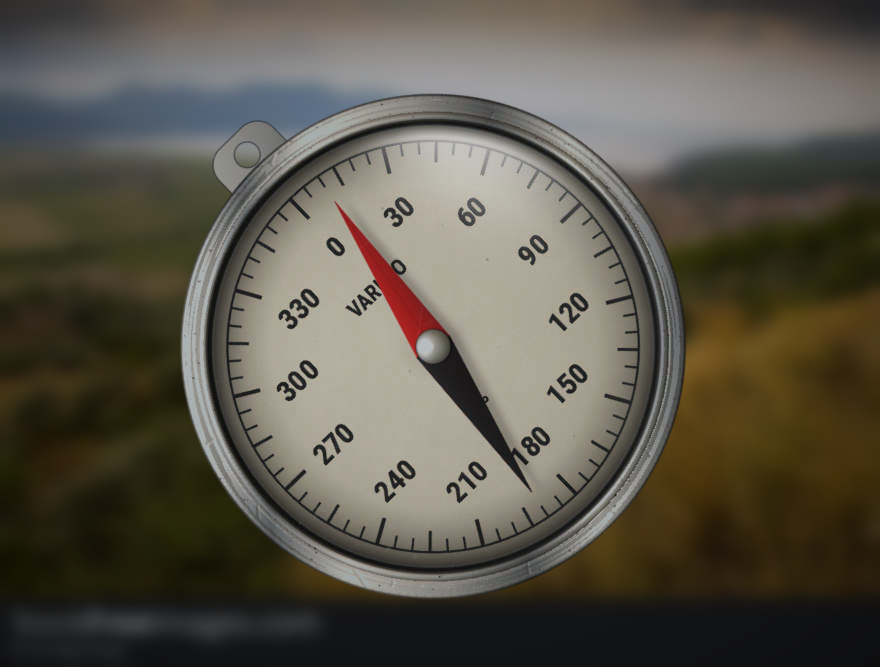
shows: value=10 unit=°
